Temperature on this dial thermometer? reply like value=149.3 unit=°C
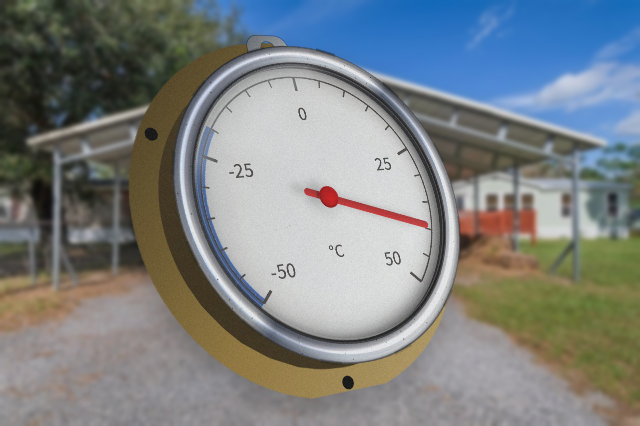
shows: value=40 unit=°C
